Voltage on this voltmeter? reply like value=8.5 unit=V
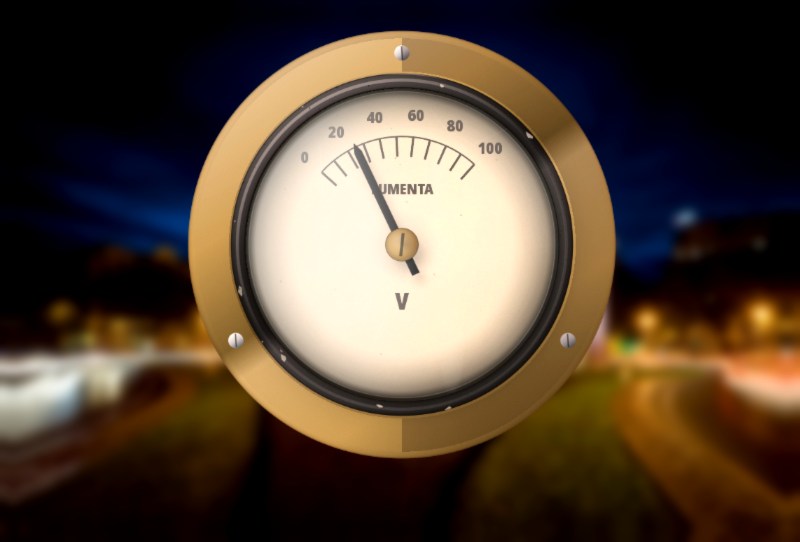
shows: value=25 unit=V
